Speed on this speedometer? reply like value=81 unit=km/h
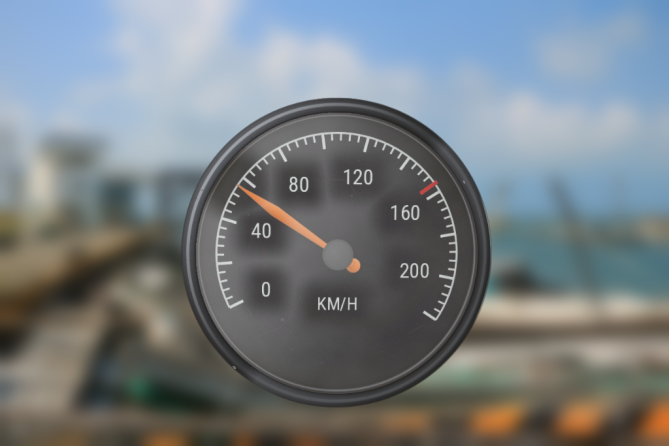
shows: value=56 unit=km/h
